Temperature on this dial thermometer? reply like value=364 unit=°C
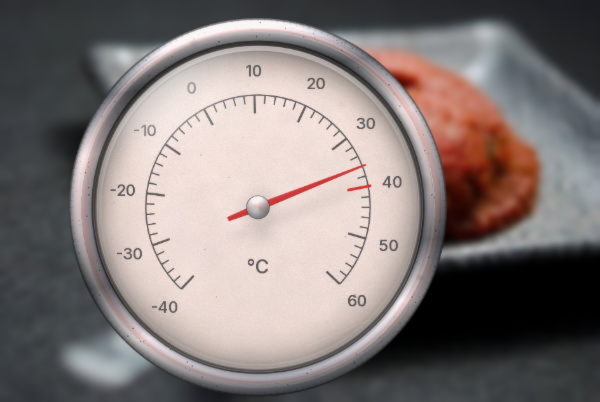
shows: value=36 unit=°C
